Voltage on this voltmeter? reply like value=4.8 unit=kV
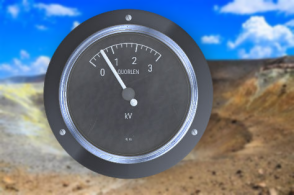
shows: value=0.6 unit=kV
